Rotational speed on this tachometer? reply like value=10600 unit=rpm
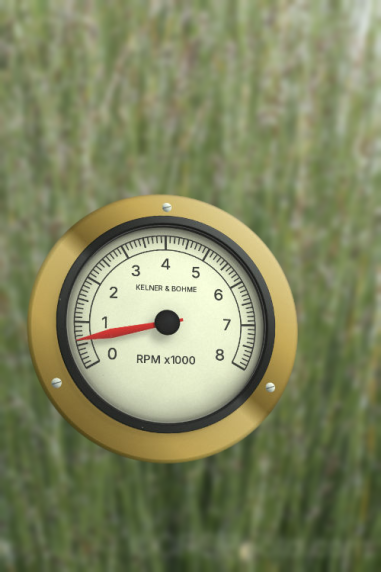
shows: value=600 unit=rpm
